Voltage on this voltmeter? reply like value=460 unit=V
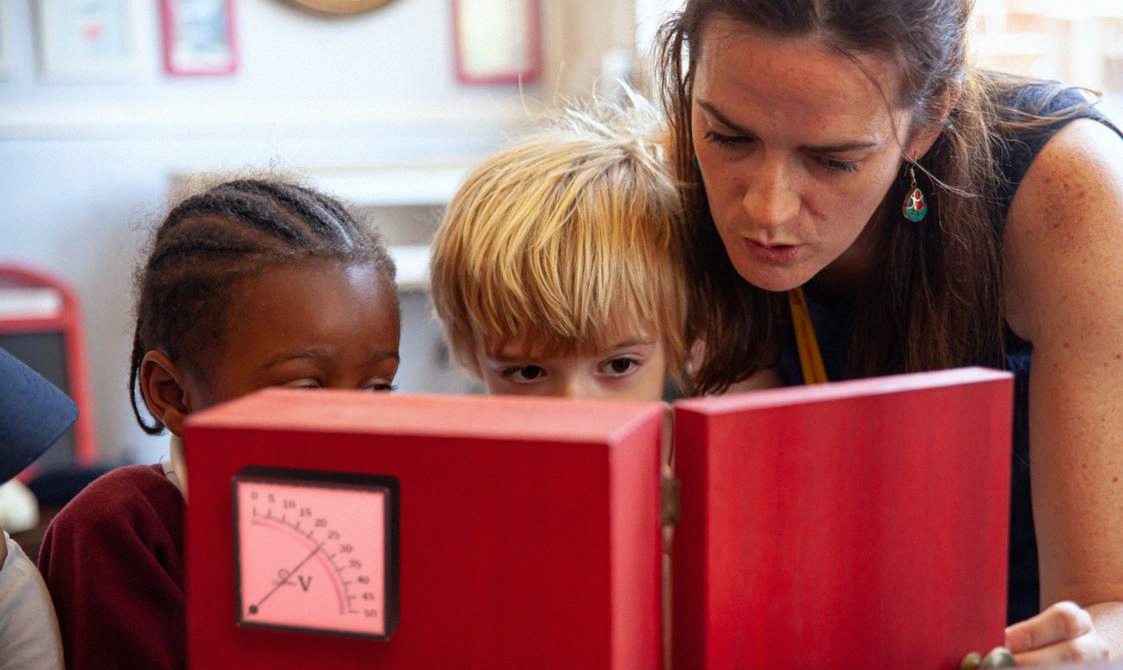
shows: value=25 unit=V
